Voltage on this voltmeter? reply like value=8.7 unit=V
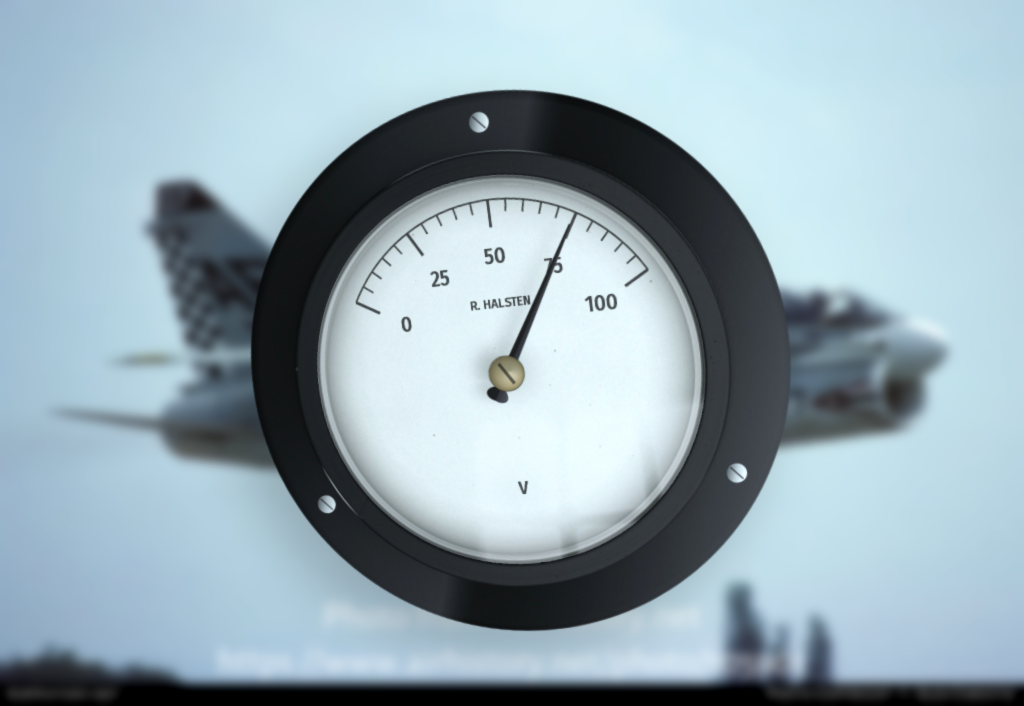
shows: value=75 unit=V
